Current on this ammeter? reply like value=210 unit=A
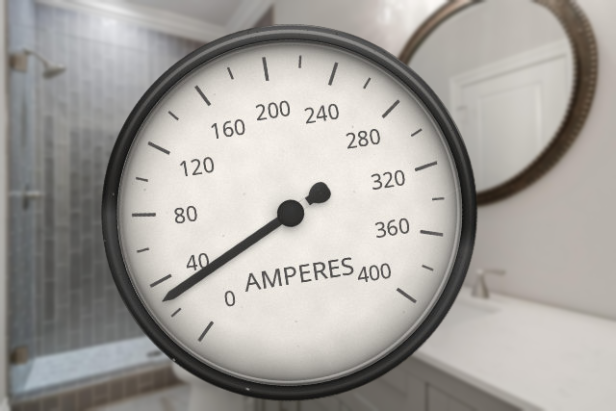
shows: value=30 unit=A
